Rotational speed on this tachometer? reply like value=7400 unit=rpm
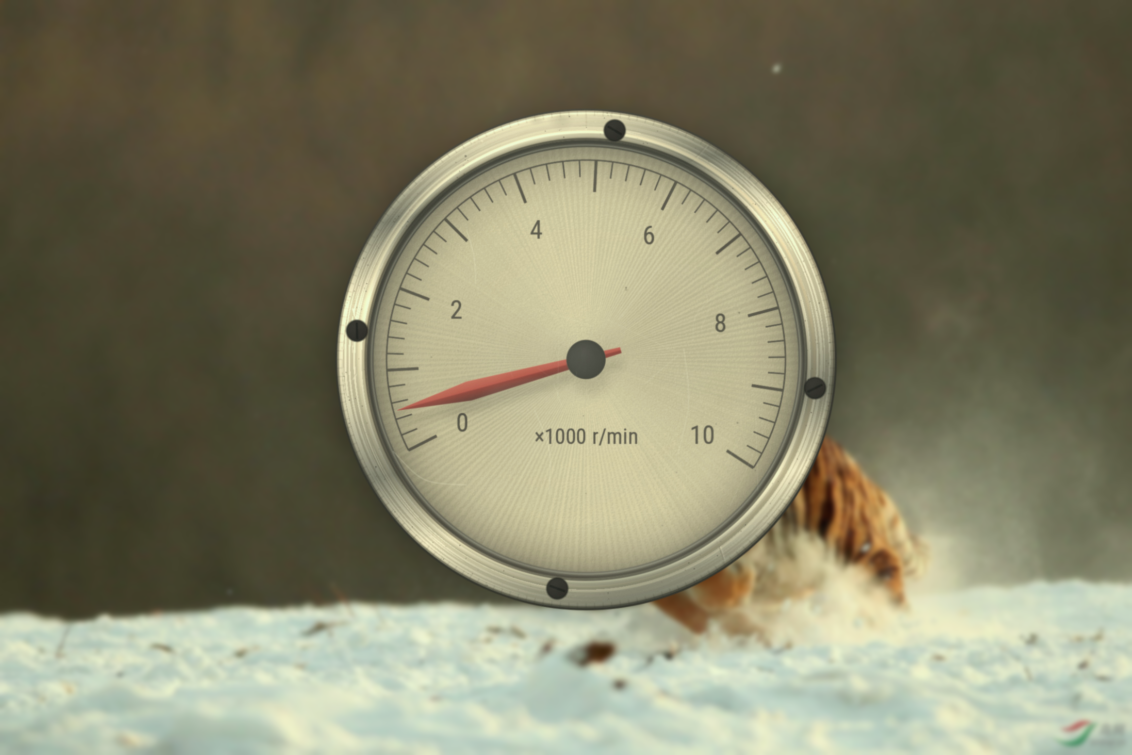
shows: value=500 unit=rpm
